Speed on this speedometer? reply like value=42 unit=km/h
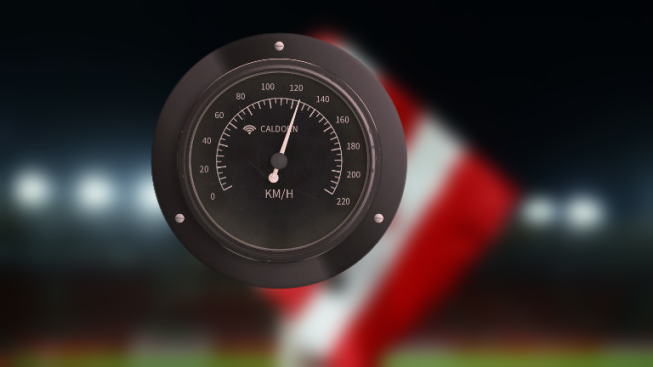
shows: value=125 unit=km/h
